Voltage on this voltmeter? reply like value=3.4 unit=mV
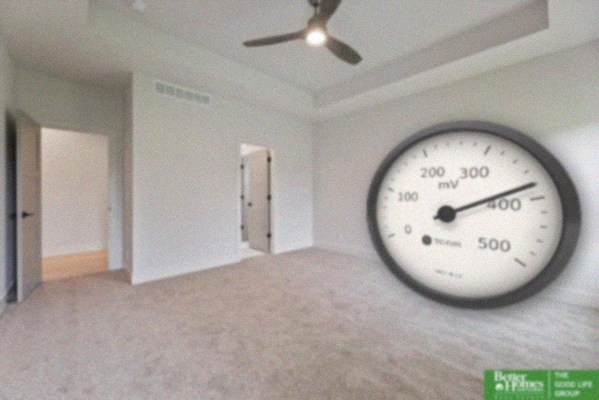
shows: value=380 unit=mV
